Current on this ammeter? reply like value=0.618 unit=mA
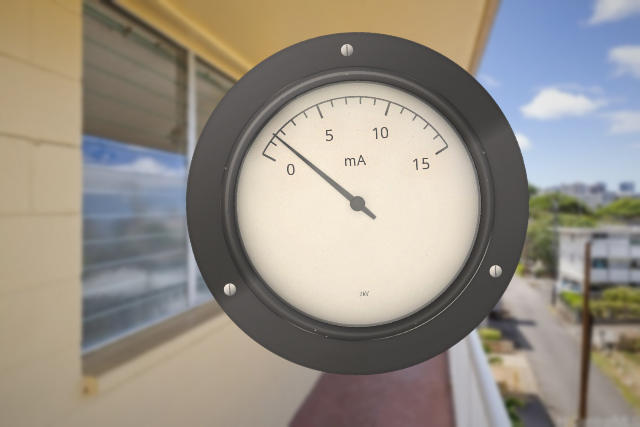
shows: value=1.5 unit=mA
